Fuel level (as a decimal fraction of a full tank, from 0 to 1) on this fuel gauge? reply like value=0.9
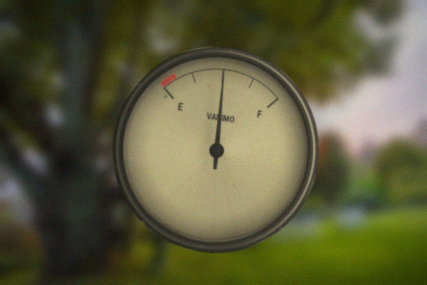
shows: value=0.5
